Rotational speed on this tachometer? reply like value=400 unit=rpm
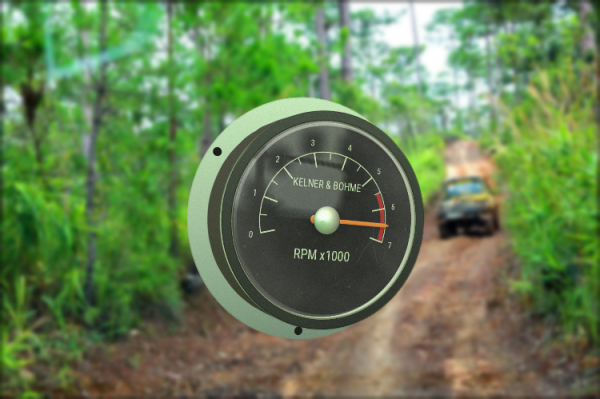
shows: value=6500 unit=rpm
